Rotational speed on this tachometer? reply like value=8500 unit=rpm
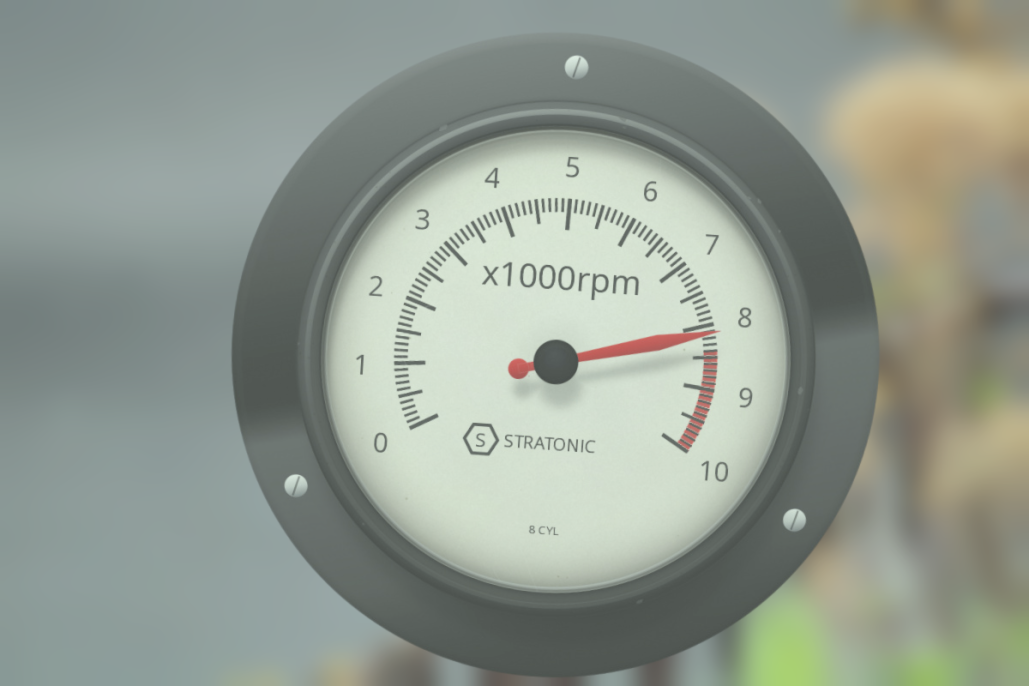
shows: value=8100 unit=rpm
